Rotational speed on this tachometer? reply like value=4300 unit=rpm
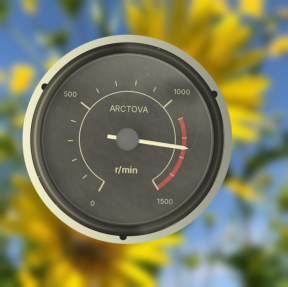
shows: value=1250 unit=rpm
